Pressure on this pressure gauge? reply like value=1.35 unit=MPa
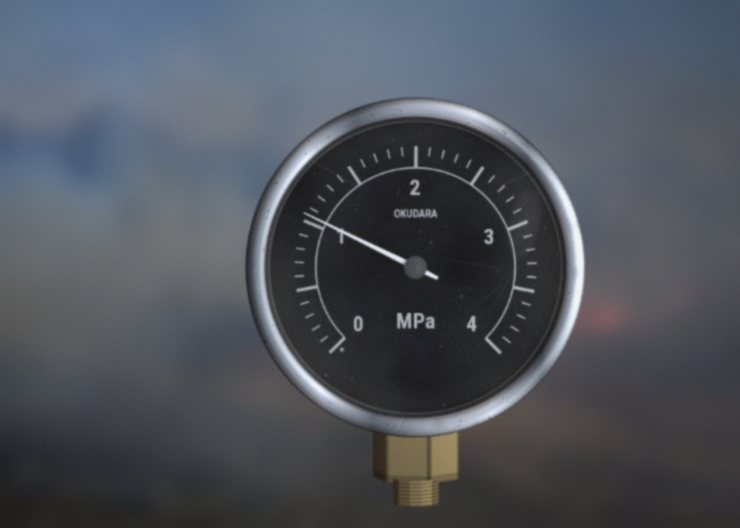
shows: value=1.05 unit=MPa
